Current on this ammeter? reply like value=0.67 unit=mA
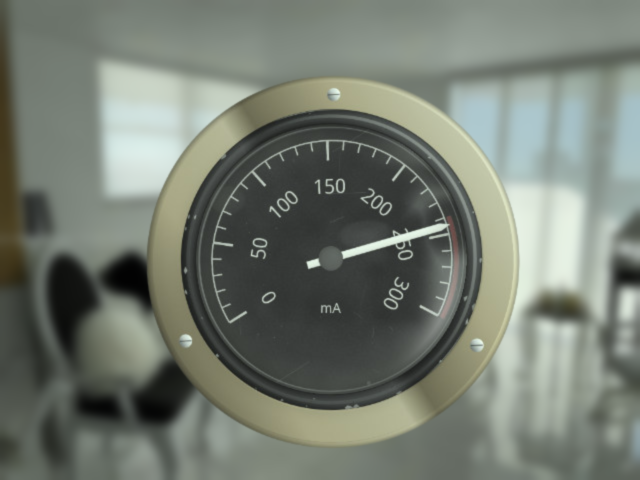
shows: value=245 unit=mA
